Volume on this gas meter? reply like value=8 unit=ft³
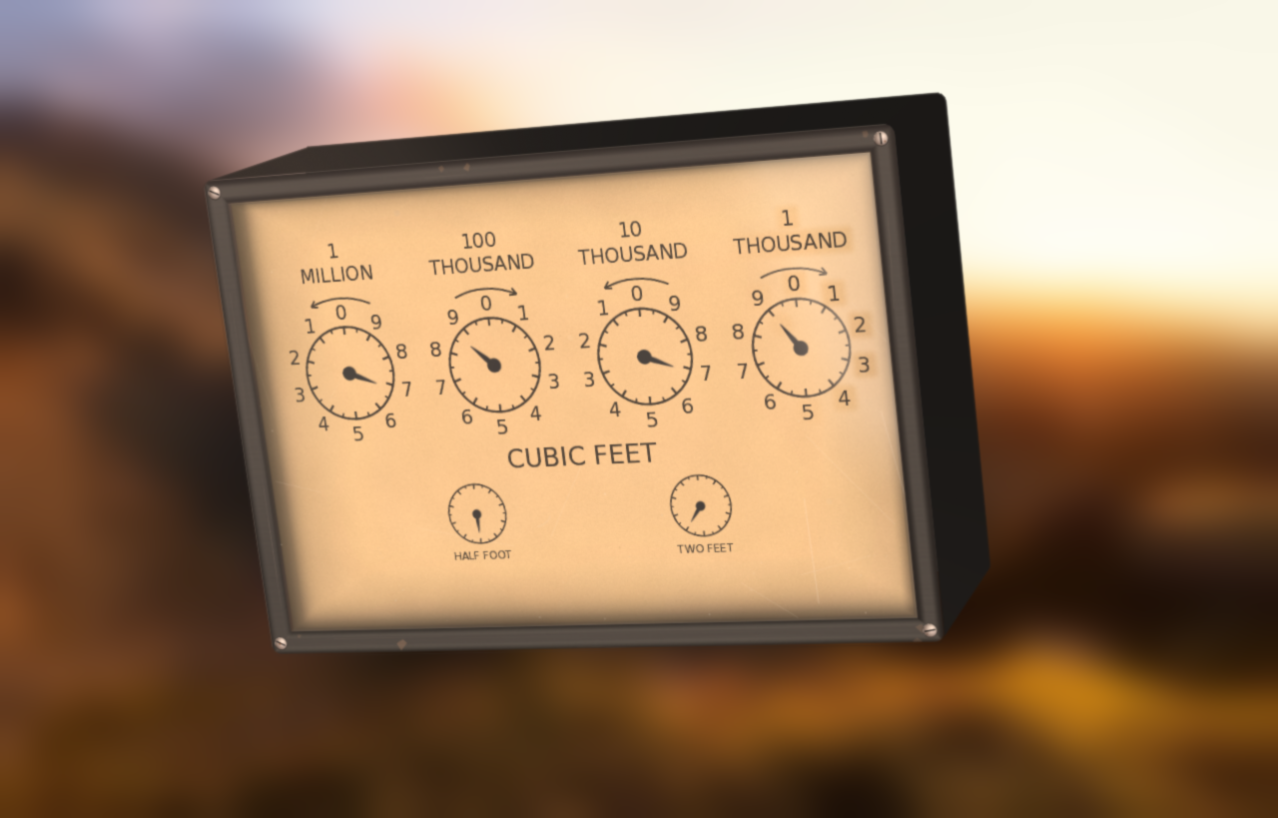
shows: value=686900 unit=ft³
